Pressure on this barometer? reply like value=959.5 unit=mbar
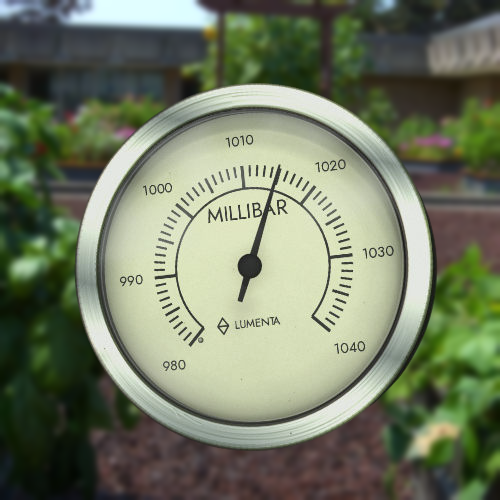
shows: value=1015 unit=mbar
